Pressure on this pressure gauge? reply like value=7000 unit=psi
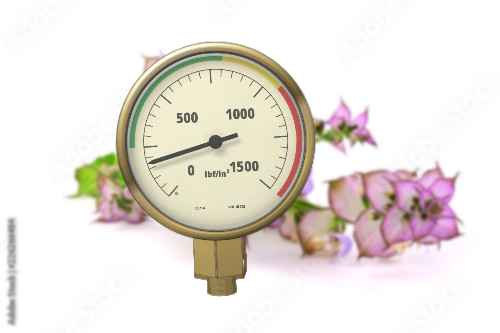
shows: value=175 unit=psi
